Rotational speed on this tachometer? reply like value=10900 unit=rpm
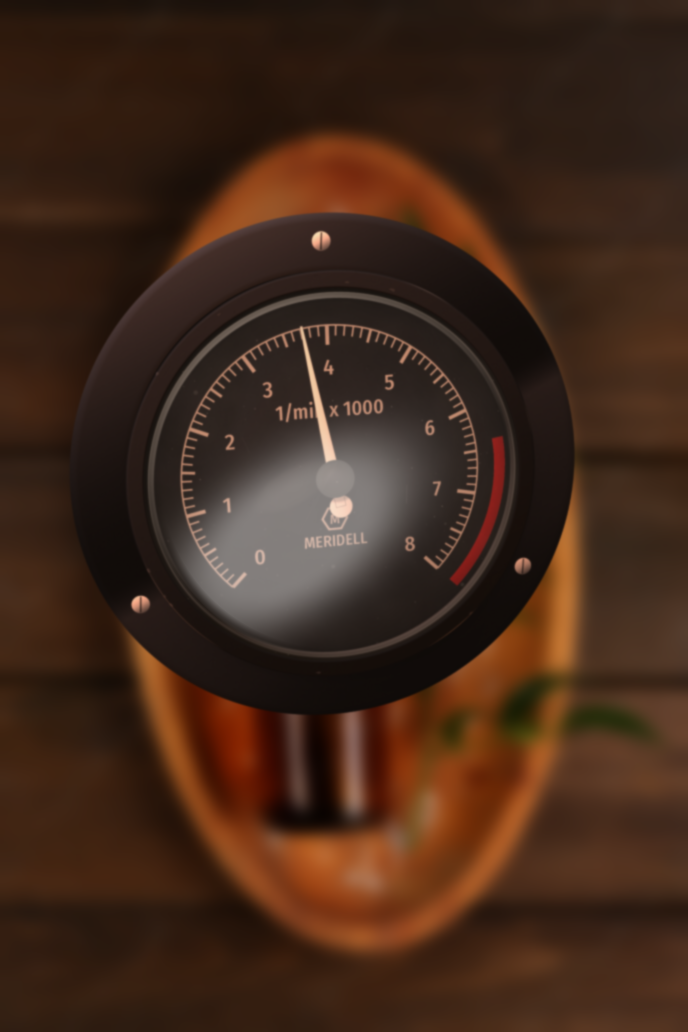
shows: value=3700 unit=rpm
